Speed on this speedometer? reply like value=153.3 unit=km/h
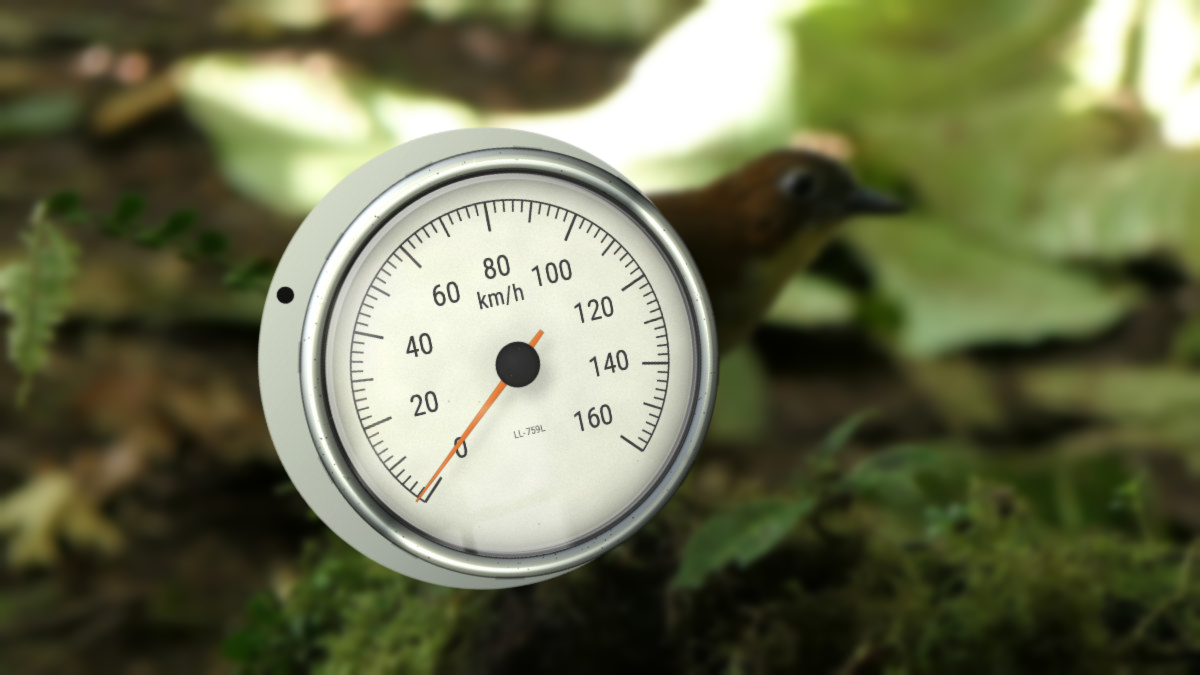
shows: value=2 unit=km/h
